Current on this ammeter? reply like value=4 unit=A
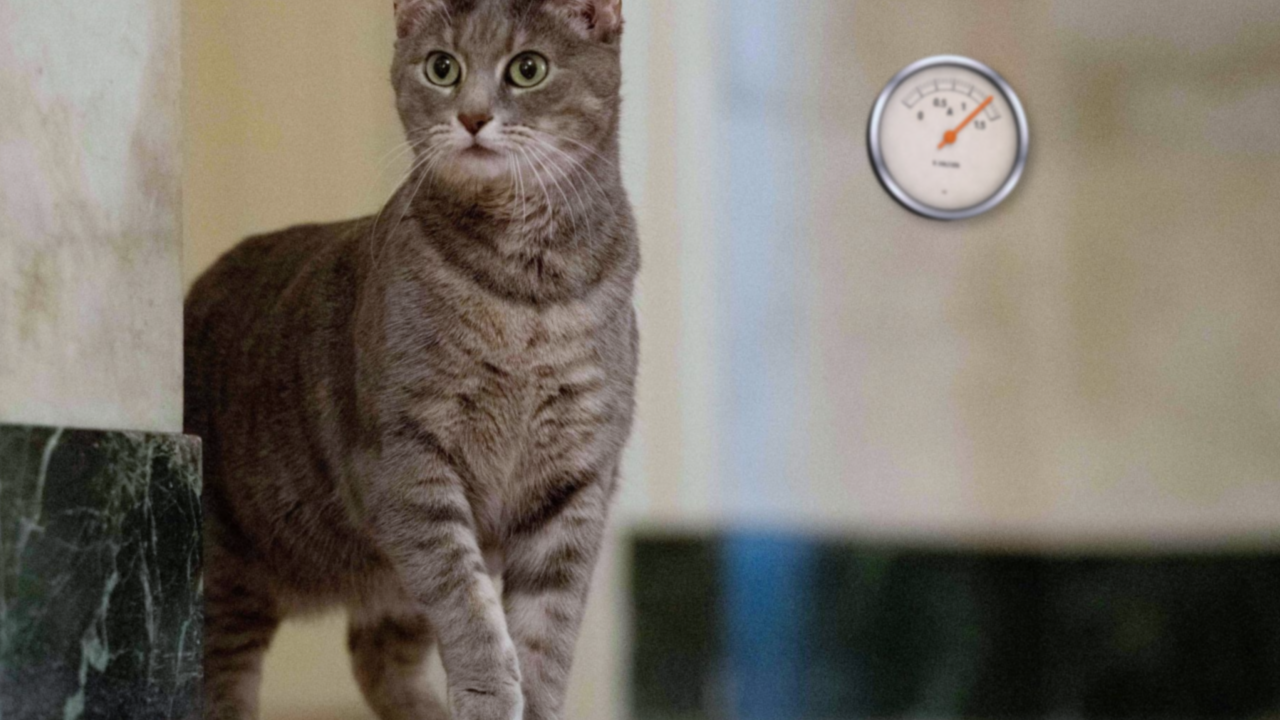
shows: value=1.25 unit=A
